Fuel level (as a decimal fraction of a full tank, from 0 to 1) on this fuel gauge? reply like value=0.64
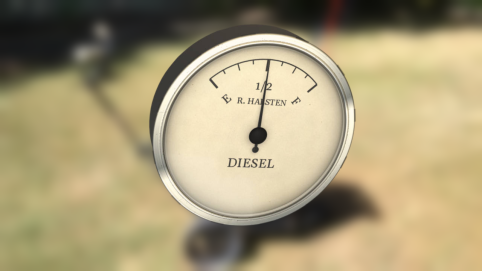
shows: value=0.5
